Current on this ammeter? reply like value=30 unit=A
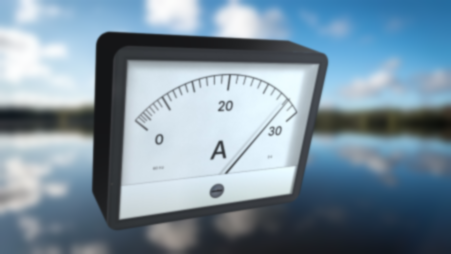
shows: value=28 unit=A
